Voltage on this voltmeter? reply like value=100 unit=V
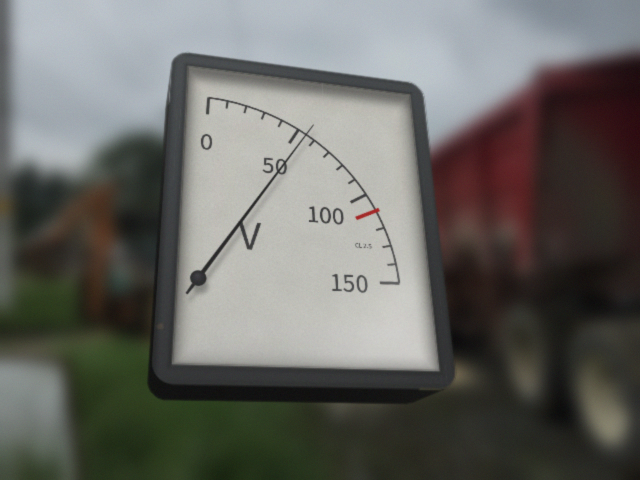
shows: value=55 unit=V
